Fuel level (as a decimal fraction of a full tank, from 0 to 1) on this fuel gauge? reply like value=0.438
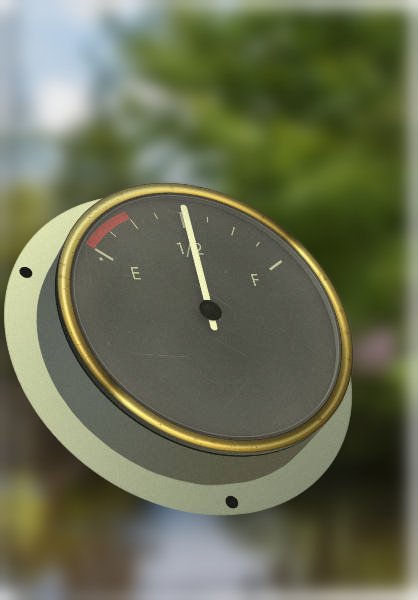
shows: value=0.5
